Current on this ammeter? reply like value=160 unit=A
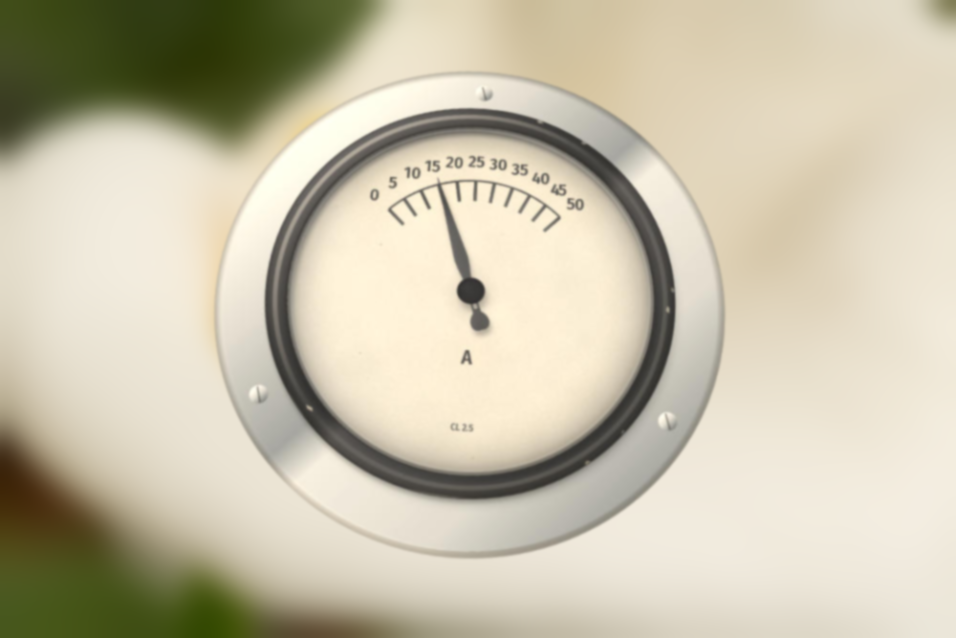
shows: value=15 unit=A
